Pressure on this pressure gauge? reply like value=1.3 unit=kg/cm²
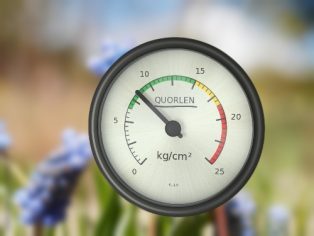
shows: value=8.5 unit=kg/cm²
